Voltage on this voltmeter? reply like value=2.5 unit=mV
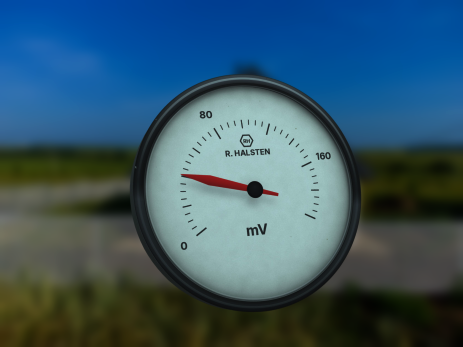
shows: value=40 unit=mV
